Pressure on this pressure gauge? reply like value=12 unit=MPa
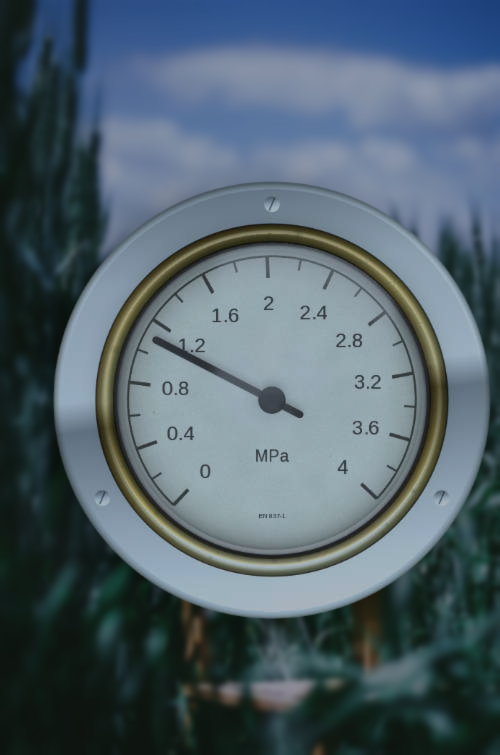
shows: value=1.1 unit=MPa
